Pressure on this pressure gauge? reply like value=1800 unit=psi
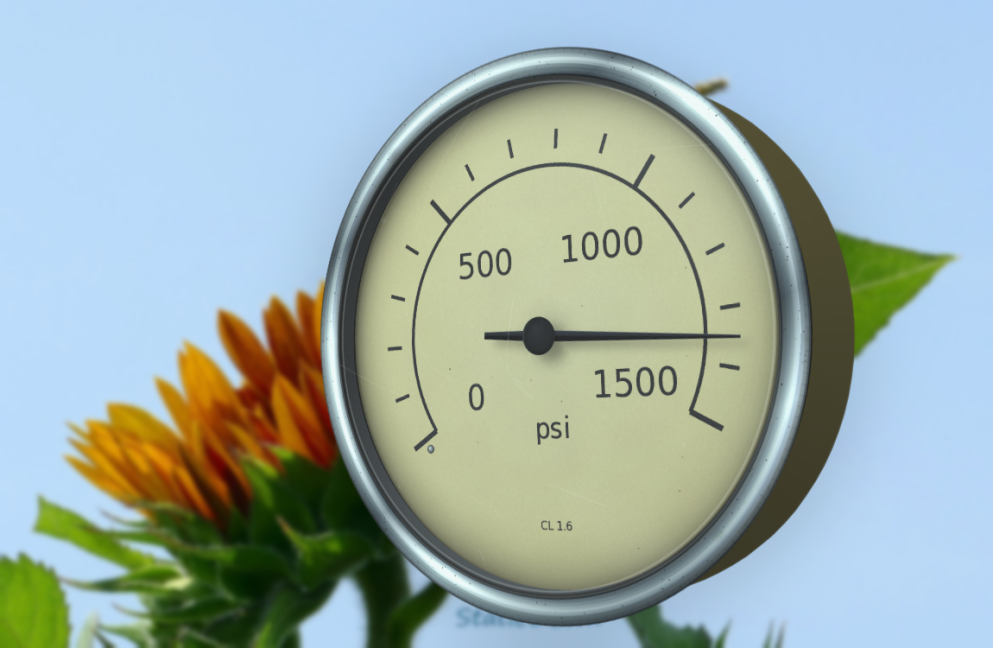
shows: value=1350 unit=psi
